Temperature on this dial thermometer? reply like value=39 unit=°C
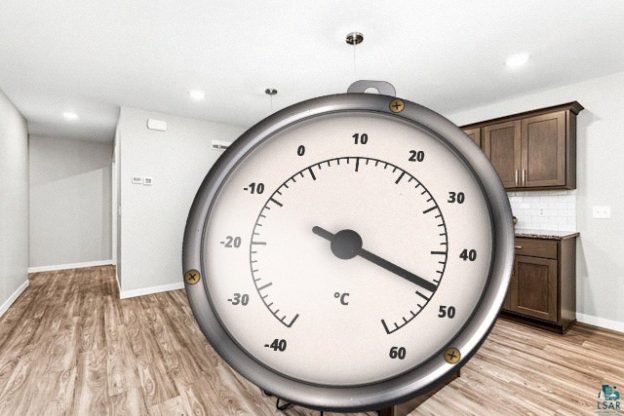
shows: value=48 unit=°C
